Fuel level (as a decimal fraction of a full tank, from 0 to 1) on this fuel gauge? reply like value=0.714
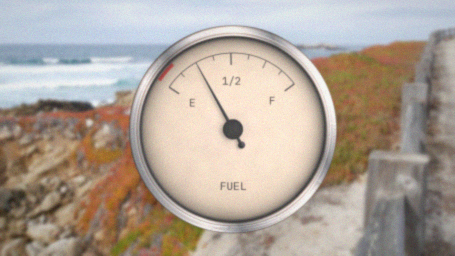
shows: value=0.25
